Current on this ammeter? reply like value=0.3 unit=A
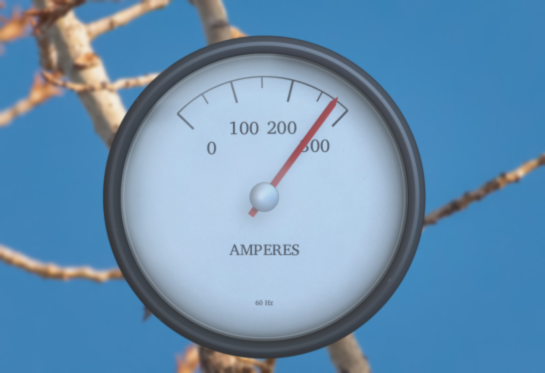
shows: value=275 unit=A
